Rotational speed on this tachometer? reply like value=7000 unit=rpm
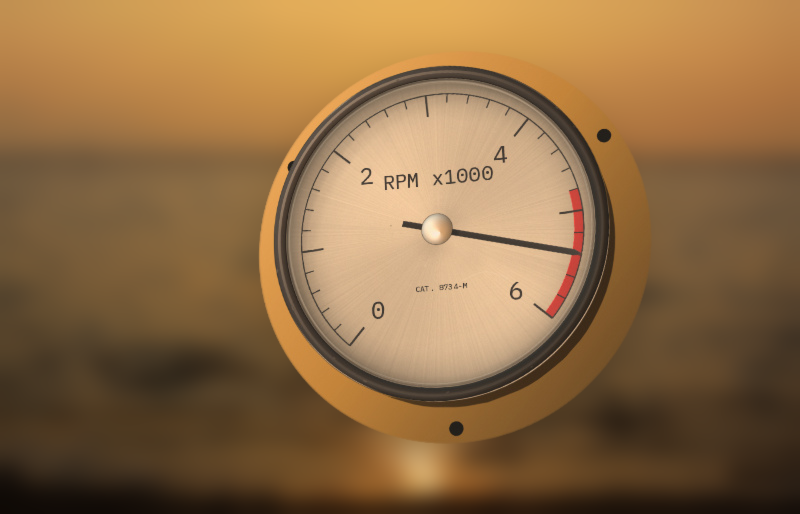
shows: value=5400 unit=rpm
